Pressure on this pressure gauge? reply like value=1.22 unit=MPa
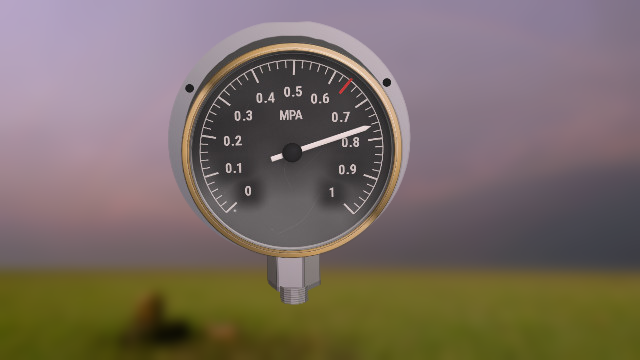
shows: value=0.76 unit=MPa
